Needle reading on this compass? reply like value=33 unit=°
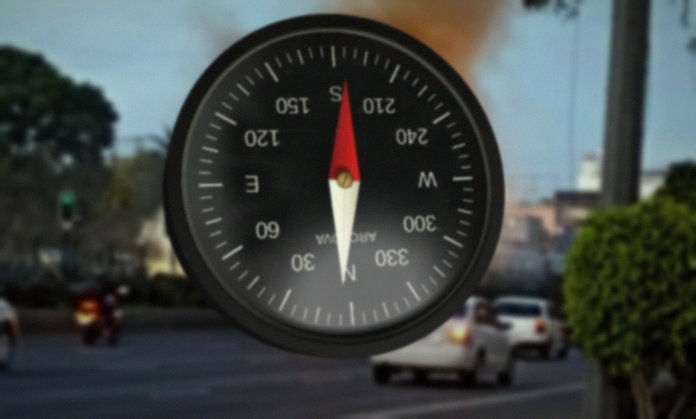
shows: value=185 unit=°
